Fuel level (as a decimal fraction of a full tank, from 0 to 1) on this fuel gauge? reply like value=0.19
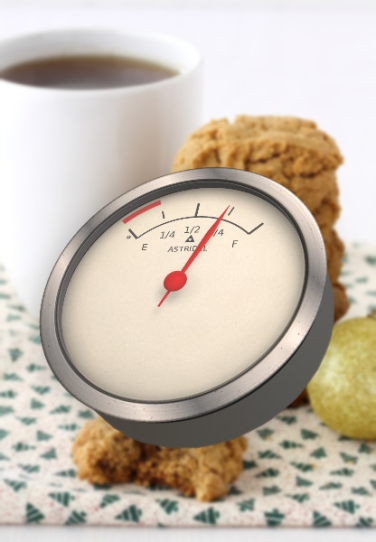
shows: value=0.75
